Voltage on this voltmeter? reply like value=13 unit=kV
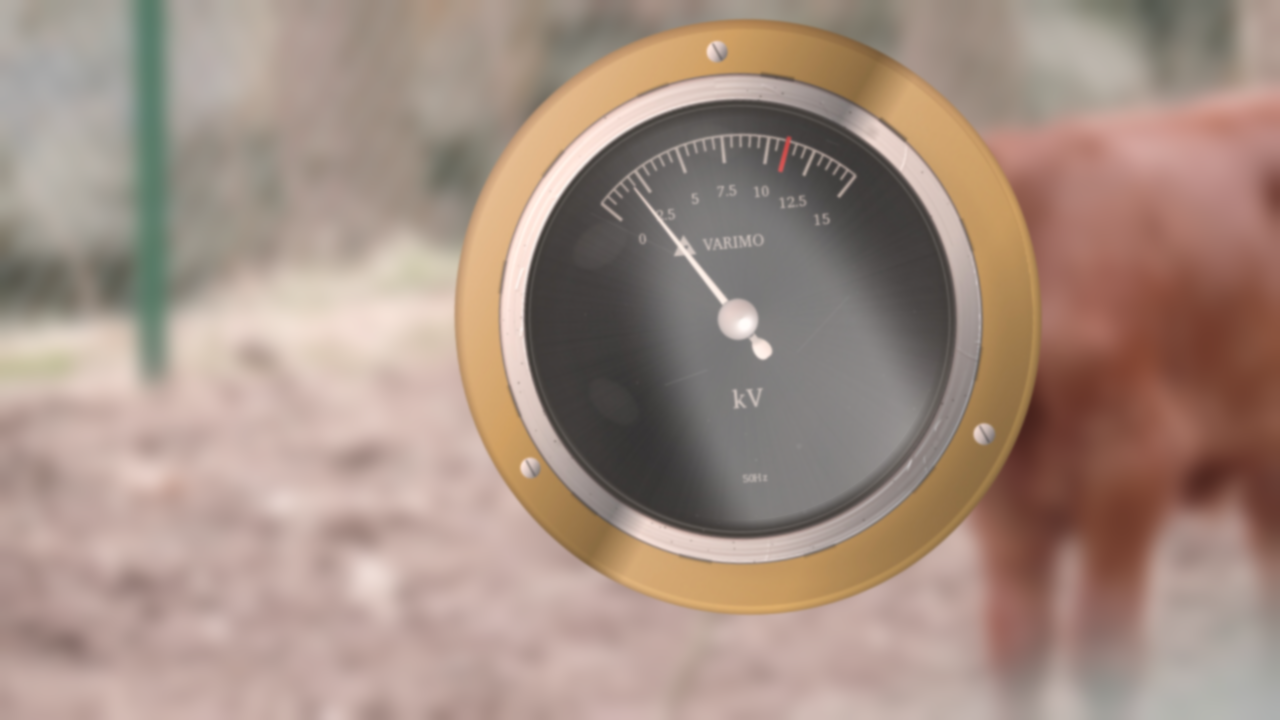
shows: value=2 unit=kV
